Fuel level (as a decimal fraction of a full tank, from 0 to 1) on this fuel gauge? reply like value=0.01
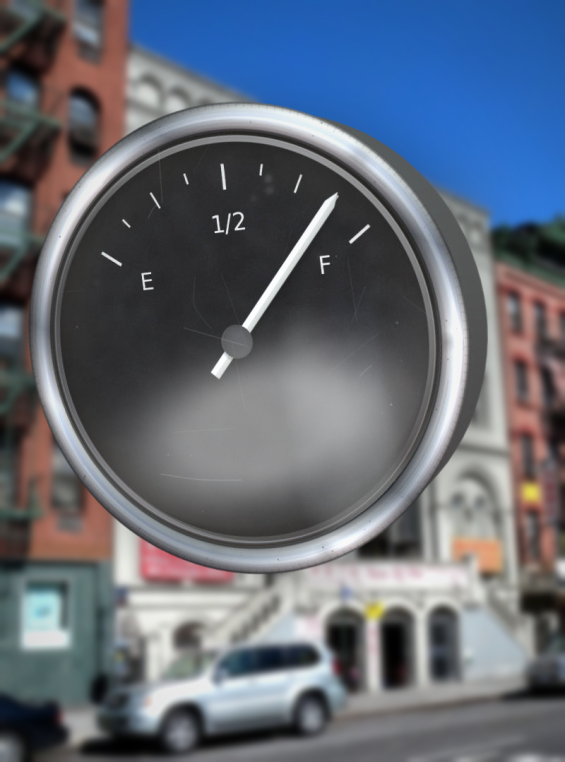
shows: value=0.875
